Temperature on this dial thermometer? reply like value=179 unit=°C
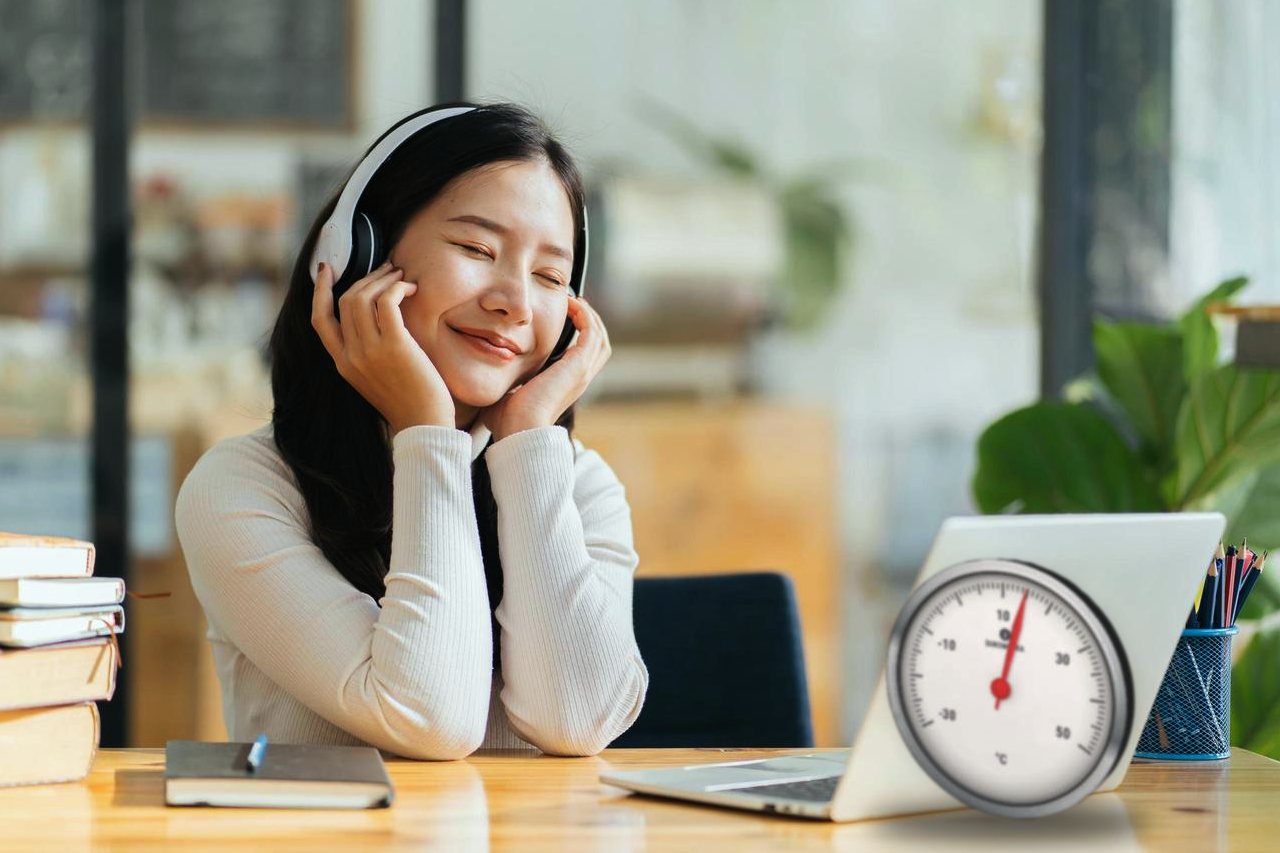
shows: value=15 unit=°C
